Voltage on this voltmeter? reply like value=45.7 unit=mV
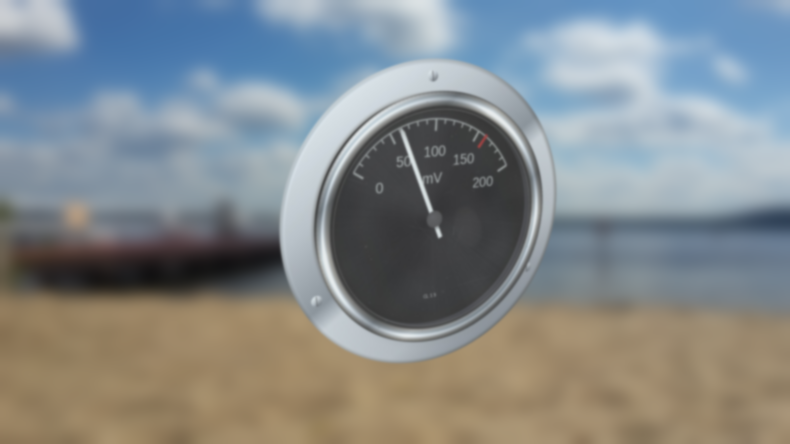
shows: value=60 unit=mV
